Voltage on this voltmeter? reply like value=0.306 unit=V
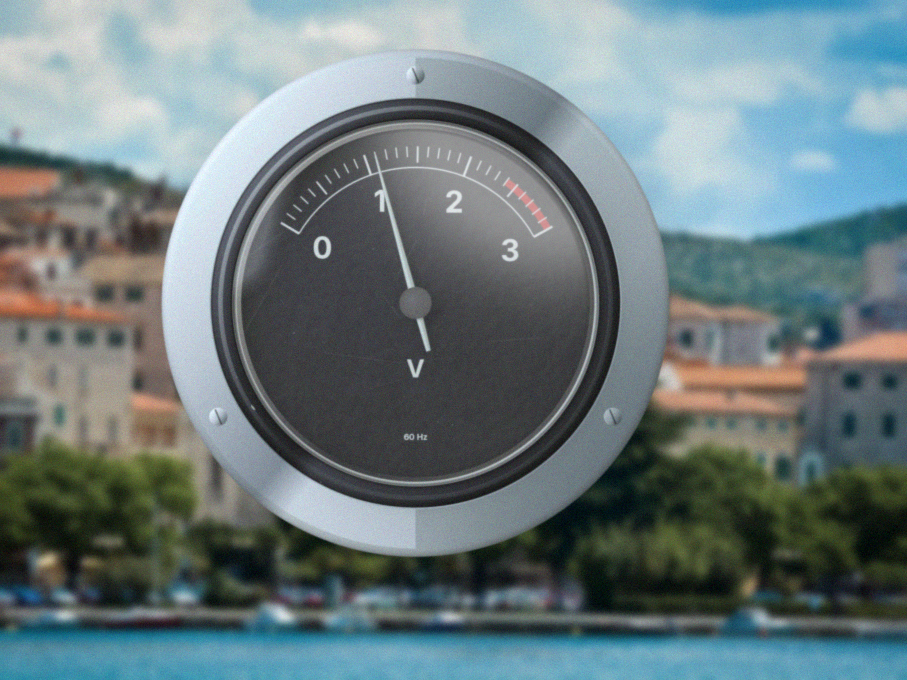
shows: value=1.1 unit=V
